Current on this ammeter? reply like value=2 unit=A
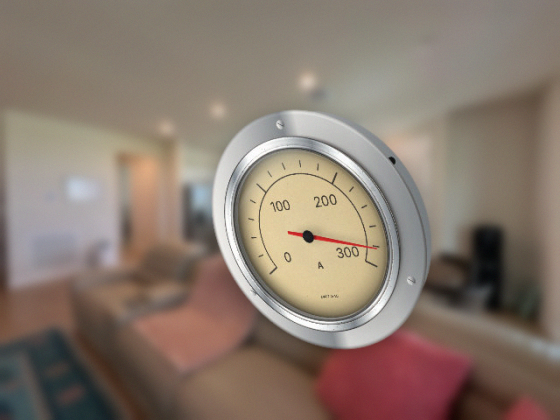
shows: value=280 unit=A
